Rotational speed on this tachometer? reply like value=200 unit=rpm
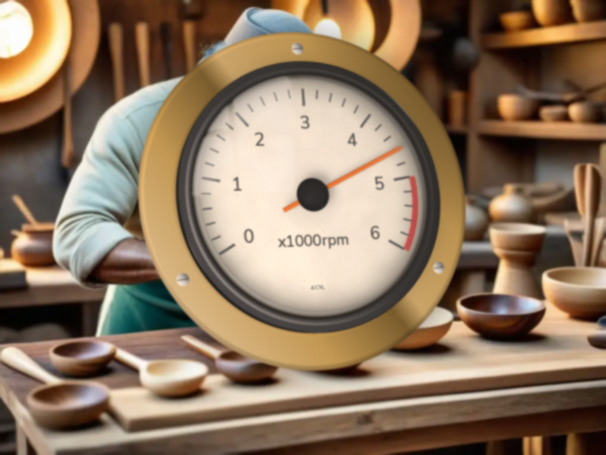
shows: value=4600 unit=rpm
